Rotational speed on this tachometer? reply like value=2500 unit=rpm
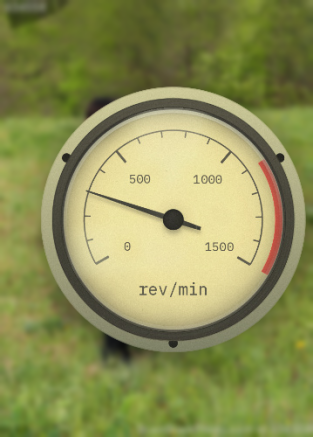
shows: value=300 unit=rpm
